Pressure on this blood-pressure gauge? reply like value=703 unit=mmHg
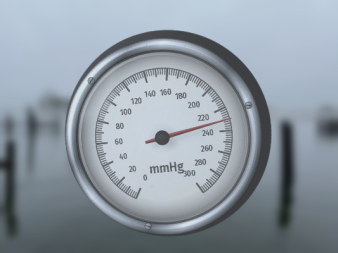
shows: value=230 unit=mmHg
